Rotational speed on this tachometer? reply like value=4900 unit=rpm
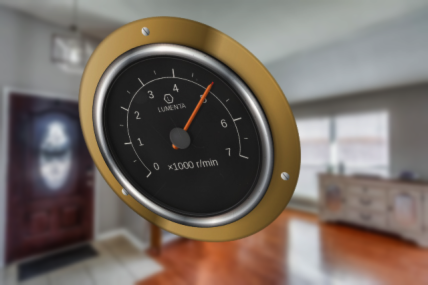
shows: value=5000 unit=rpm
